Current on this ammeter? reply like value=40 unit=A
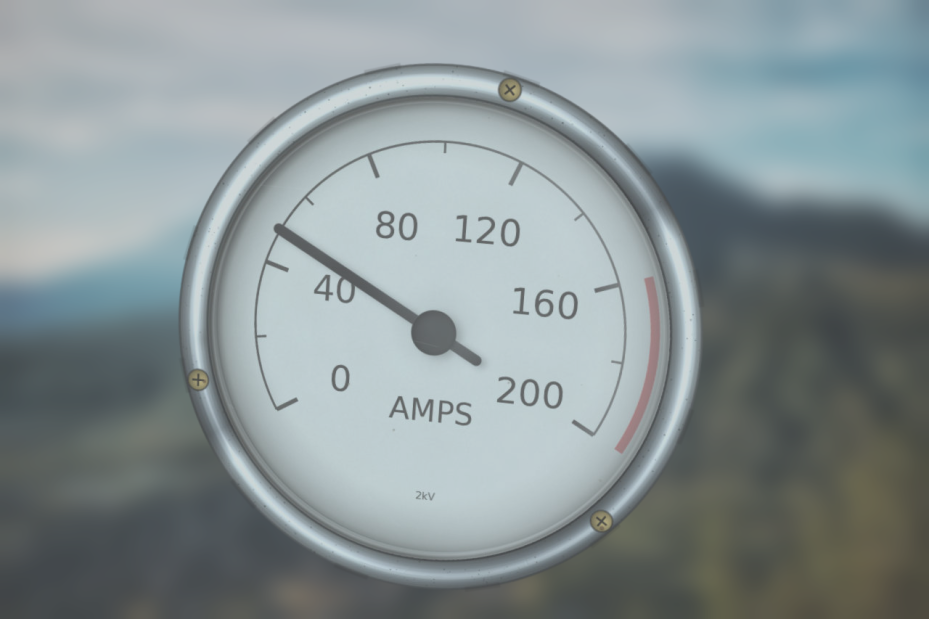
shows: value=50 unit=A
